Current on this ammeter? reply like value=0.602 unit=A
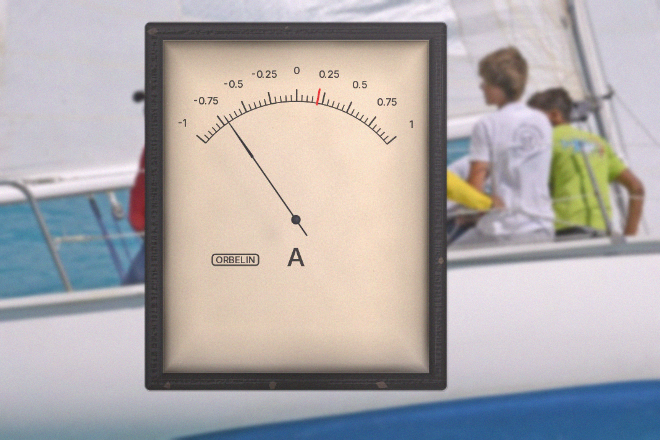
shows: value=-0.7 unit=A
